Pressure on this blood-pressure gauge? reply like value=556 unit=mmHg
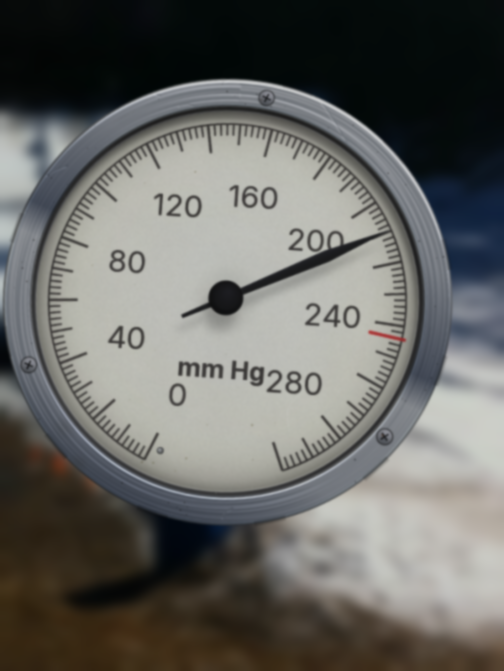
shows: value=210 unit=mmHg
